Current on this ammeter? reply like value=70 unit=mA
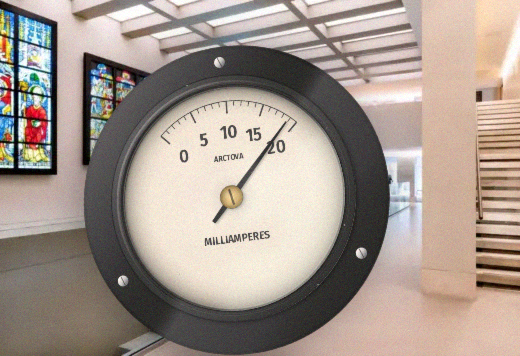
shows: value=19 unit=mA
